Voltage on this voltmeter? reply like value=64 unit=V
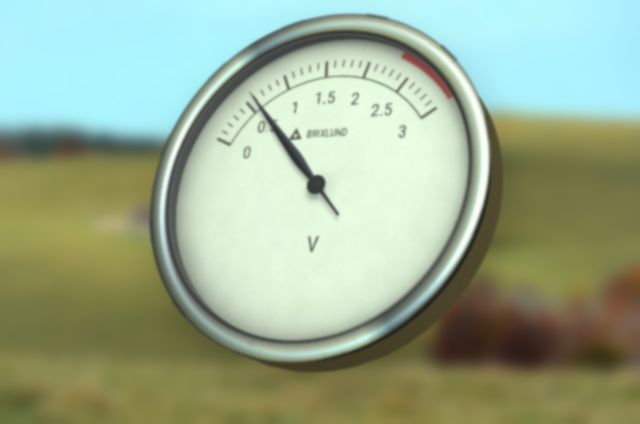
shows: value=0.6 unit=V
